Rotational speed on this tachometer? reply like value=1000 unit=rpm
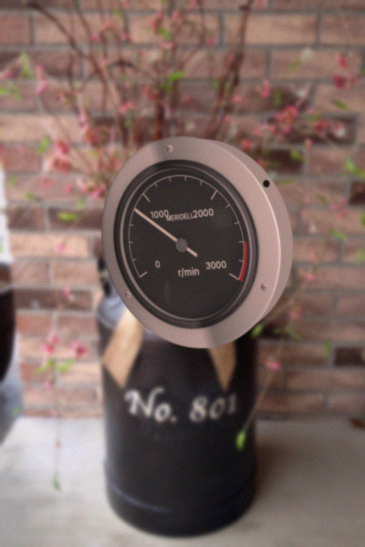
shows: value=800 unit=rpm
